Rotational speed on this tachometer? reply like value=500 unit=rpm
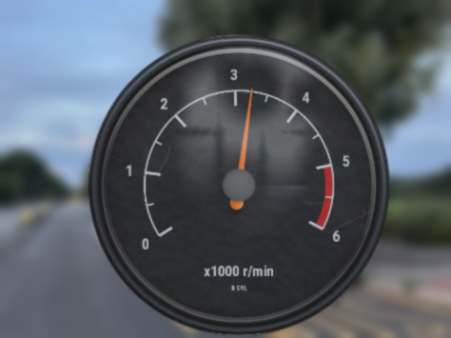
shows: value=3250 unit=rpm
